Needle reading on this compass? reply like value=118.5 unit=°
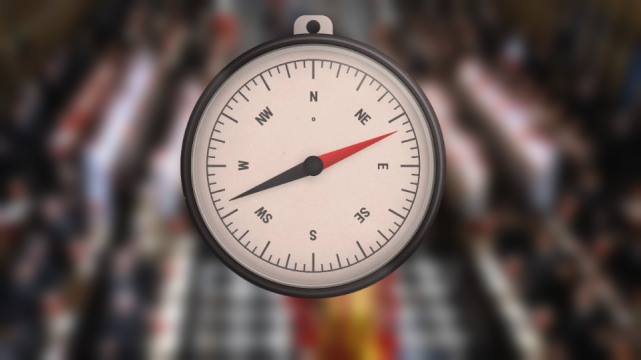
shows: value=67.5 unit=°
